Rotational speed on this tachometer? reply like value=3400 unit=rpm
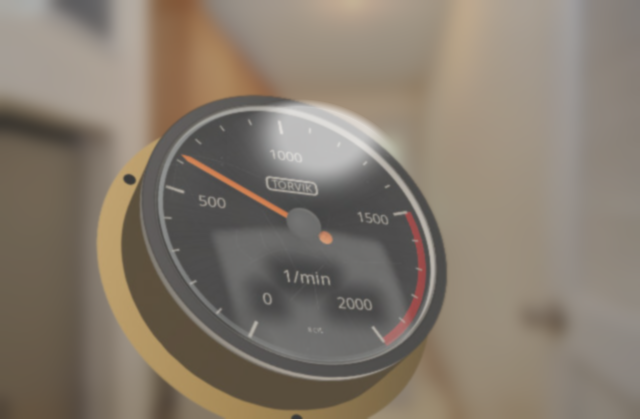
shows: value=600 unit=rpm
